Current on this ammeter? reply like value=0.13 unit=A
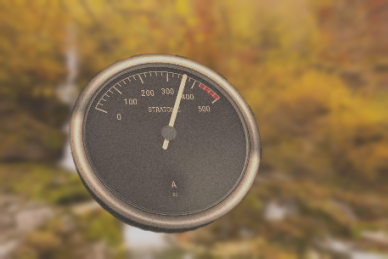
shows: value=360 unit=A
